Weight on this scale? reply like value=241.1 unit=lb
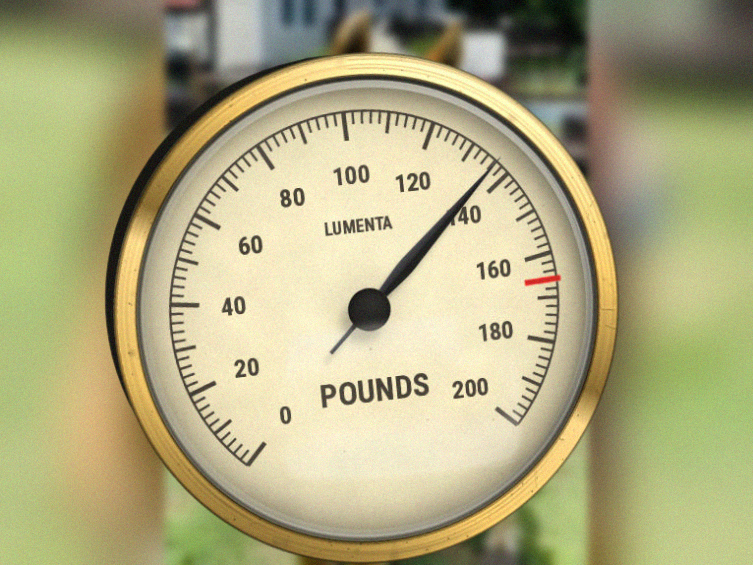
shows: value=136 unit=lb
